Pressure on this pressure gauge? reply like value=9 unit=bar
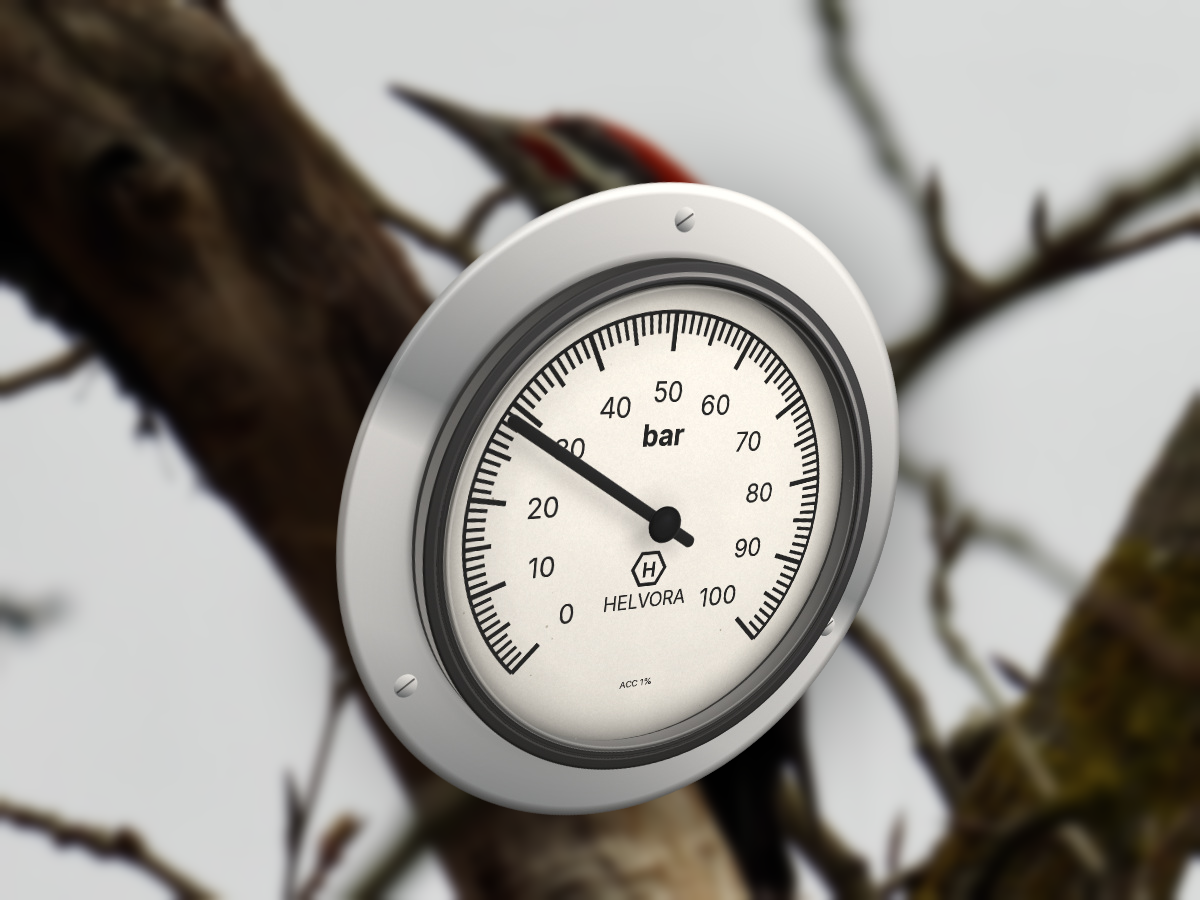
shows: value=28.5 unit=bar
